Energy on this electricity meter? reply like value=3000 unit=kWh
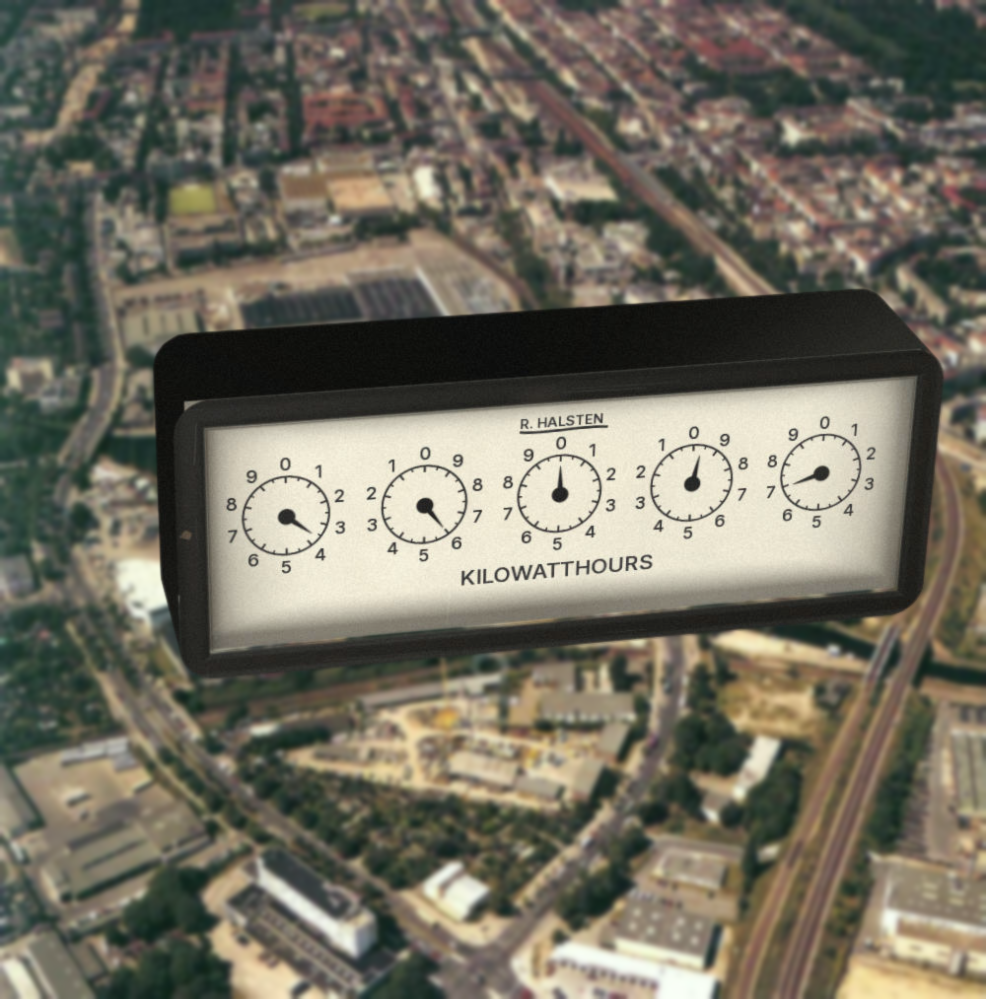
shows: value=35997 unit=kWh
